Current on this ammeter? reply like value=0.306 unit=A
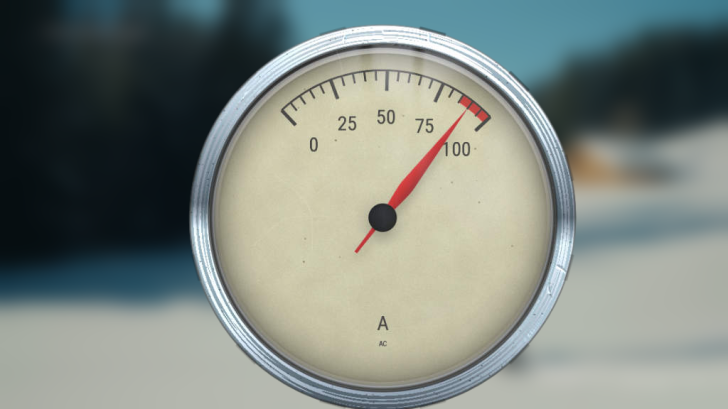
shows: value=90 unit=A
